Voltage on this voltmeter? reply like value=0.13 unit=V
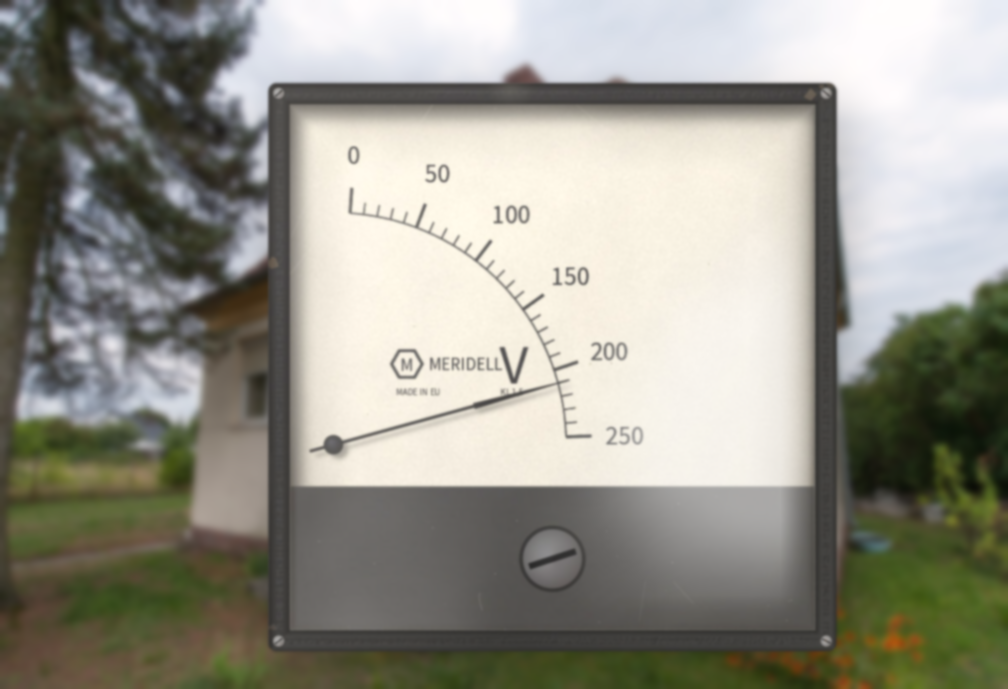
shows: value=210 unit=V
